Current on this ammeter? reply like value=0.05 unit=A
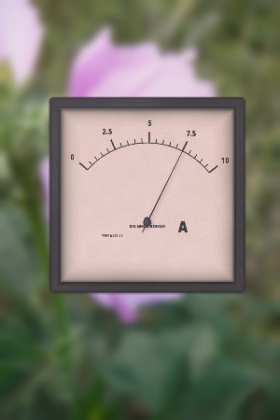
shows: value=7.5 unit=A
